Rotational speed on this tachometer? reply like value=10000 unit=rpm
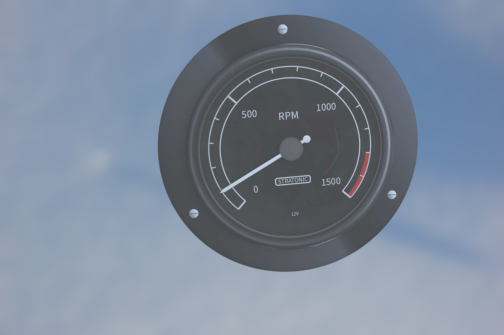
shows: value=100 unit=rpm
